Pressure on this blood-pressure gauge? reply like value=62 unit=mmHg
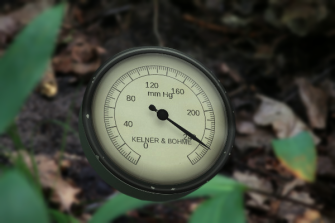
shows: value=240 unit=mmHg
